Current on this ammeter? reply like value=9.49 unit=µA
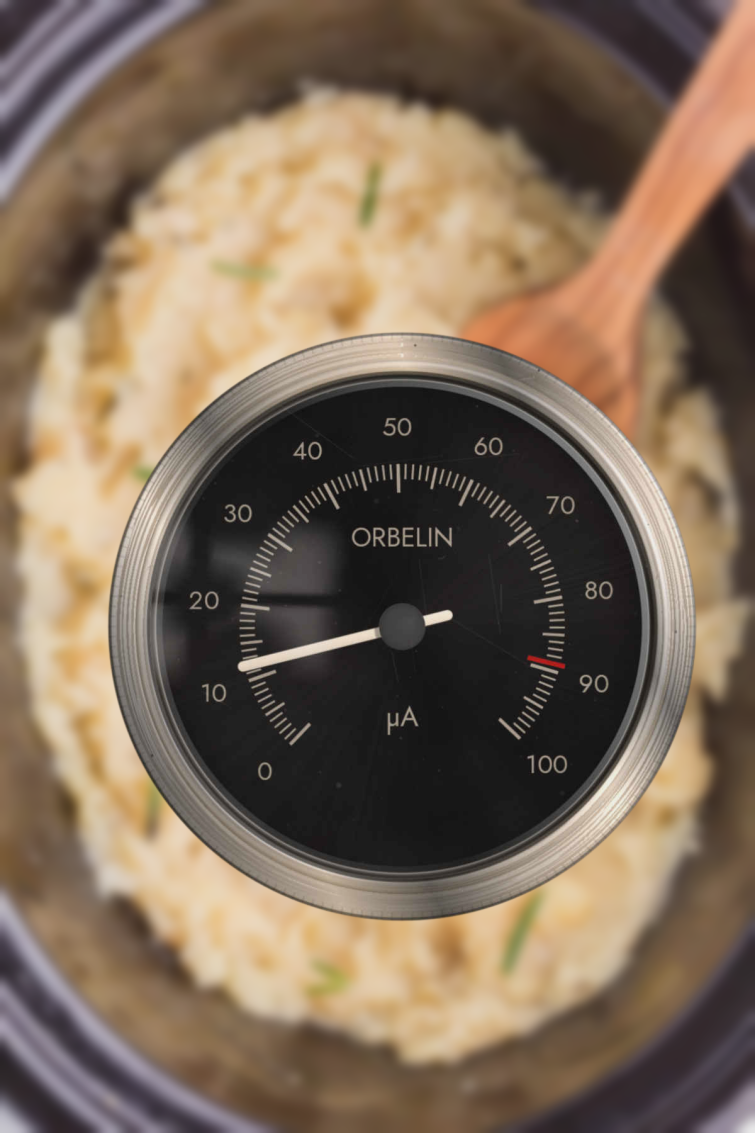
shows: value=12 unit=µA
